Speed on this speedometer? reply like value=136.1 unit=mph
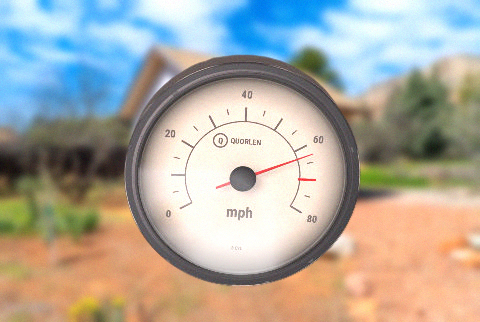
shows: value=62.5 unit=mph
